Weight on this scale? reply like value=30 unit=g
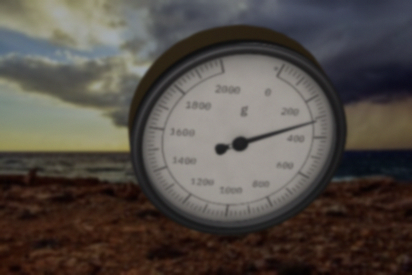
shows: value=300 unit=g
